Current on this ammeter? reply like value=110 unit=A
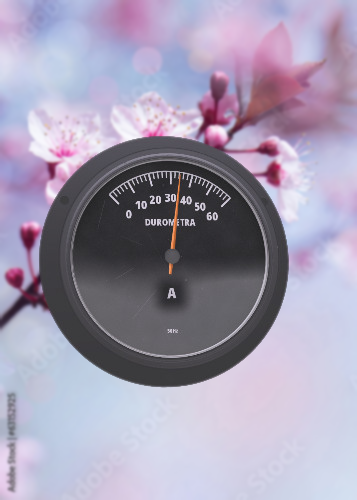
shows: value=34 unit=A
